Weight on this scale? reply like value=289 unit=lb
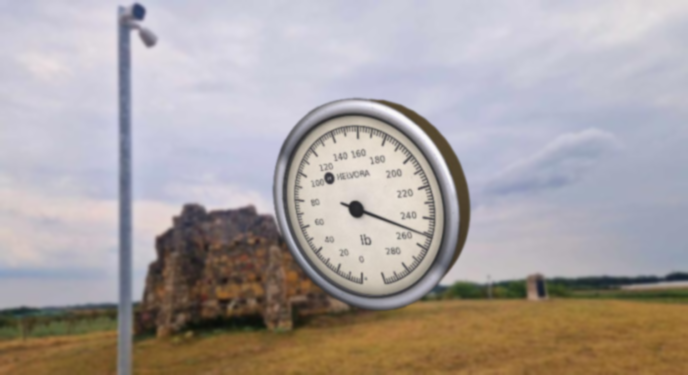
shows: value=250 unit=lb
